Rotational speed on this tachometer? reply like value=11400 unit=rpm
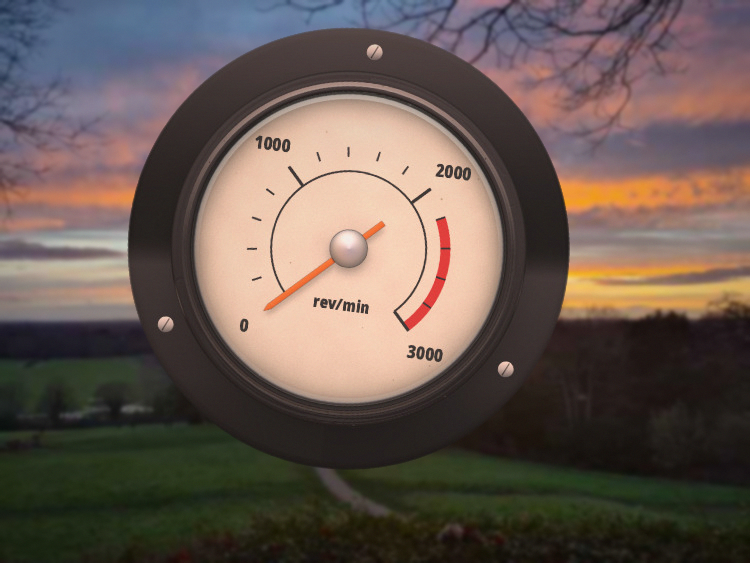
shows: value=0 unit=rpm
